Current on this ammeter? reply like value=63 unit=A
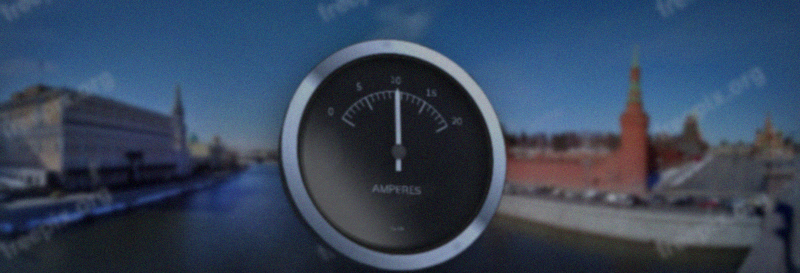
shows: value=10 unit=A
